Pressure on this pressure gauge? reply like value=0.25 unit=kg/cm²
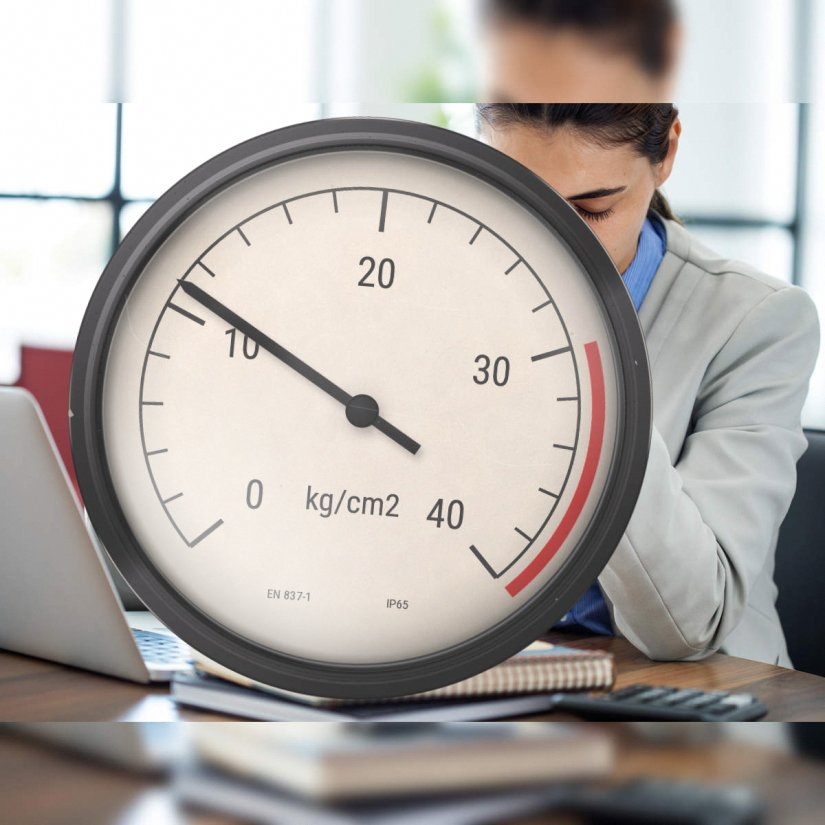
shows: value=11 unit=kg/cm²
